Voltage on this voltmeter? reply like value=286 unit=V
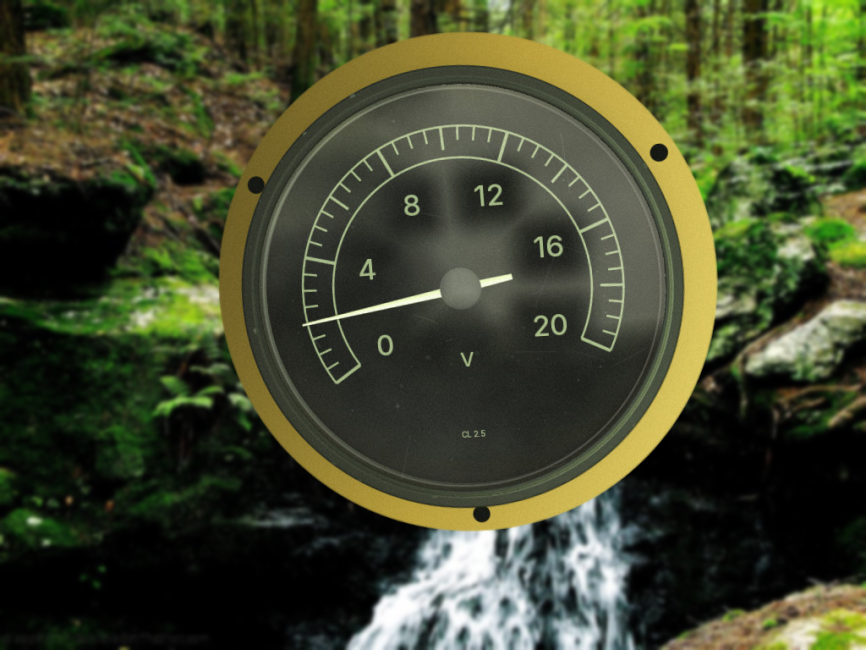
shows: value=2 unit=V
